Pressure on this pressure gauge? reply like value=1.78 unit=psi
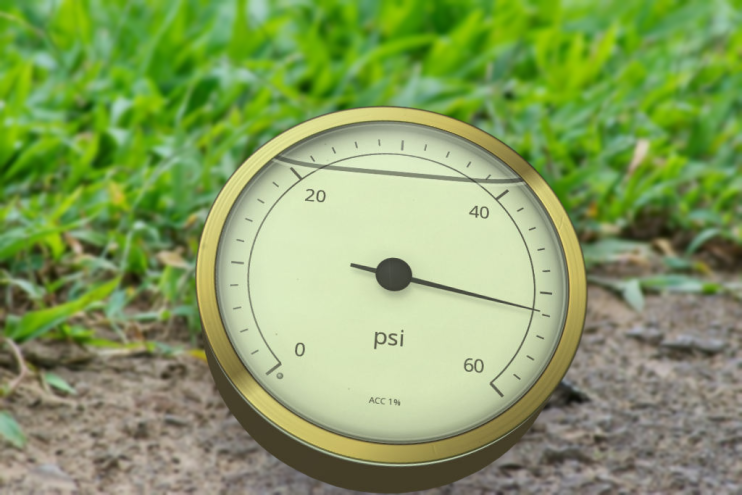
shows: value=52 unit=psi
